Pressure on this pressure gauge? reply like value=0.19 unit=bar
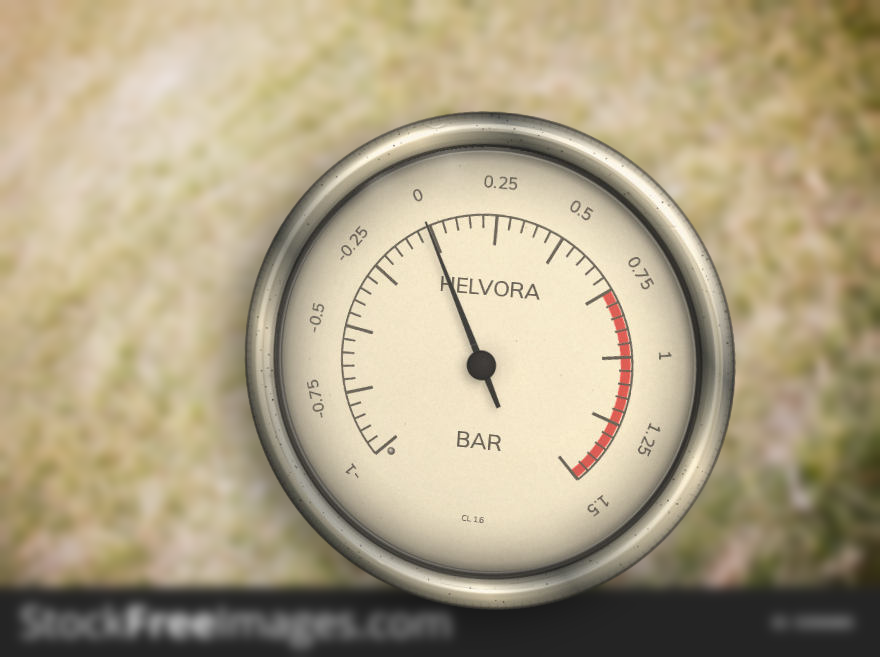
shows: value=0 unit=bar
